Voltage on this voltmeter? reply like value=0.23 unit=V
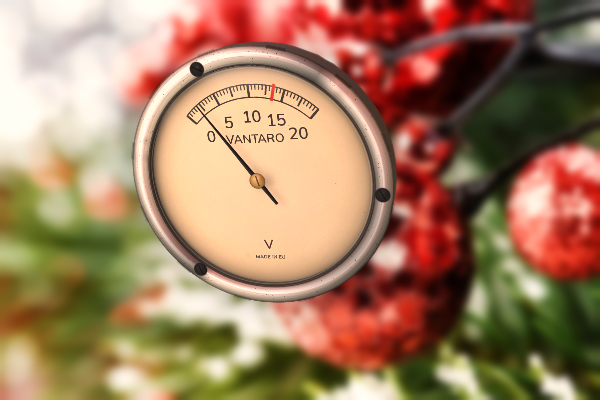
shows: value=2.5 unit=V
